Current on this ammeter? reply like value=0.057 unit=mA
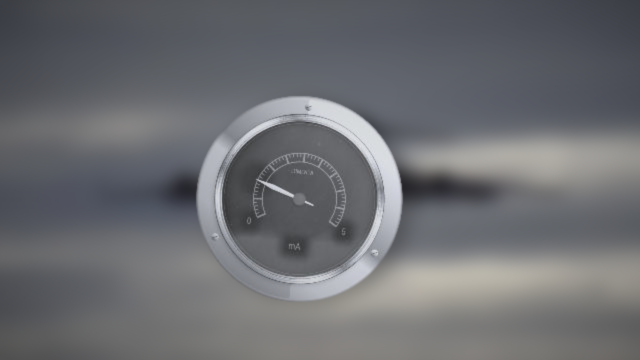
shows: value=1 unit=mA
